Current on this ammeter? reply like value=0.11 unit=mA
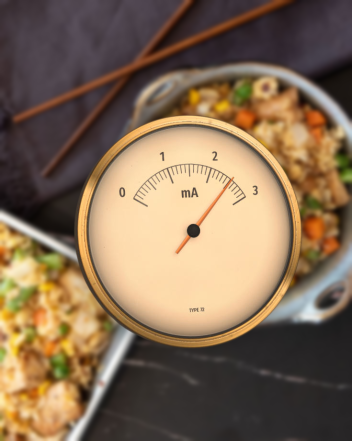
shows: value=2.5 unit=mA
